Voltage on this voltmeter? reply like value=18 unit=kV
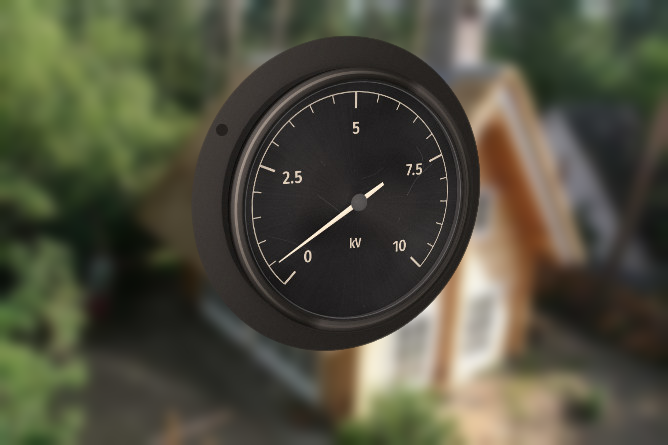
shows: value=0.5 unit=kV
